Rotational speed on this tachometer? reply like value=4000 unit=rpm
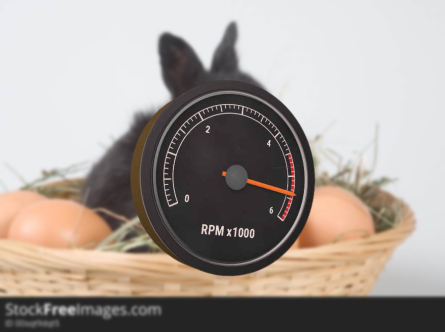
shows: value=5400 unit=rpm
